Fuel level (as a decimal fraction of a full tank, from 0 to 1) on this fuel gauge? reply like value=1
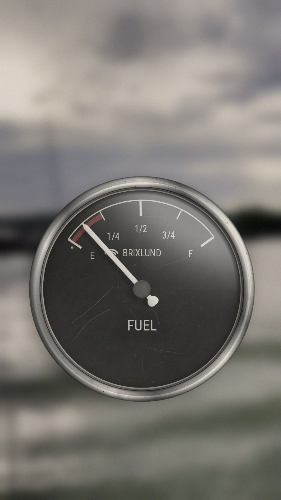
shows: value=0.125
